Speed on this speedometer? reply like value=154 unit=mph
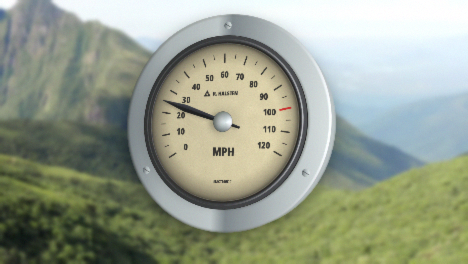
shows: value=25 unit=mph
